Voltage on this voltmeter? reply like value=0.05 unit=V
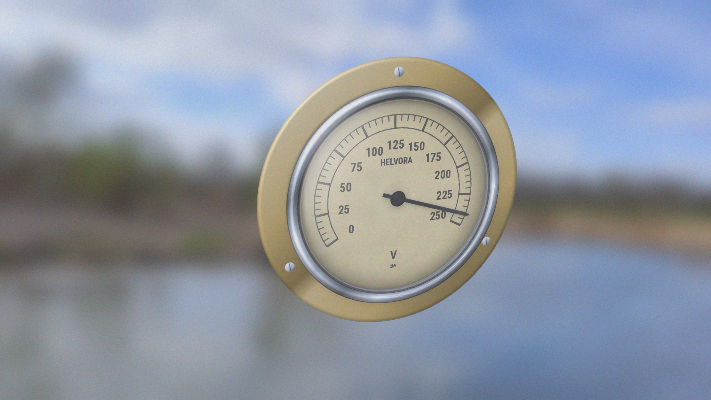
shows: value=240 unit=V
